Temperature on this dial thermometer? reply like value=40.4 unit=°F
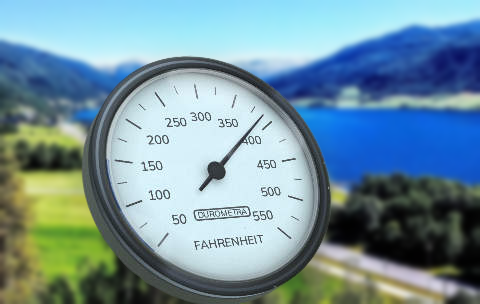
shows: value=387.5 unit=°F
